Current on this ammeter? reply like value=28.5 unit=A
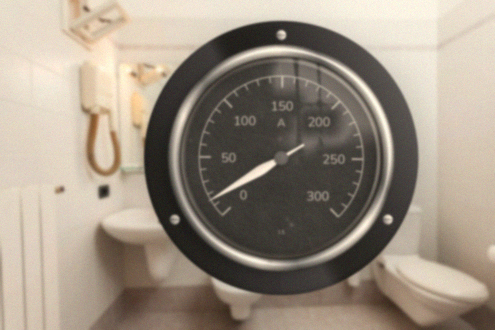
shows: value=15 unit=A
